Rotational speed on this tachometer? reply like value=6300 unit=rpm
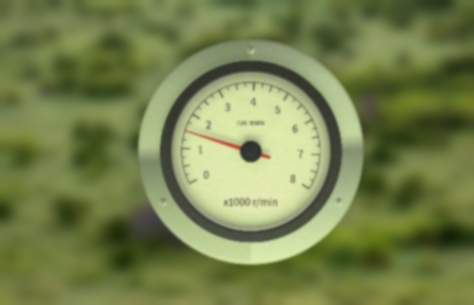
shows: value=1500 unit=rpm
